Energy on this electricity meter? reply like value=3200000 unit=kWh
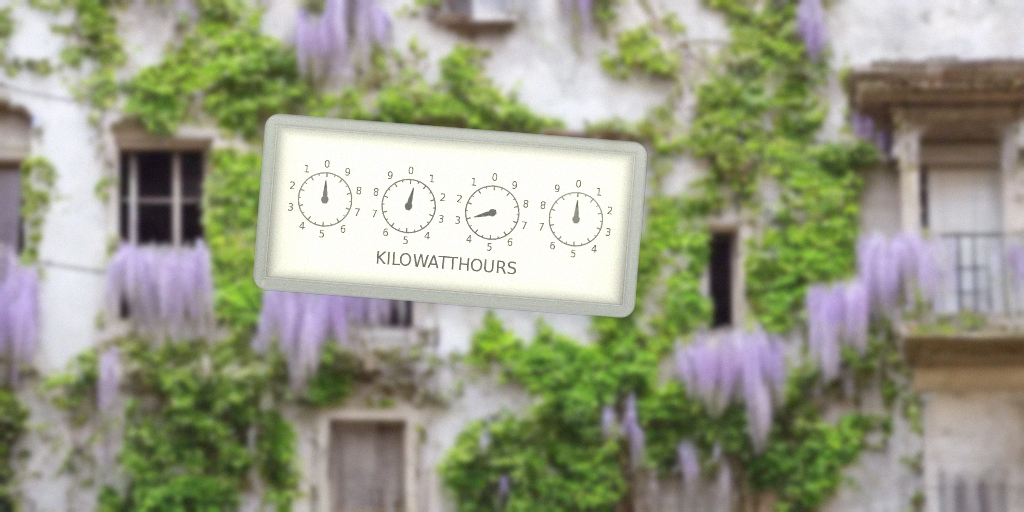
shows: value=30 unit=kWh
